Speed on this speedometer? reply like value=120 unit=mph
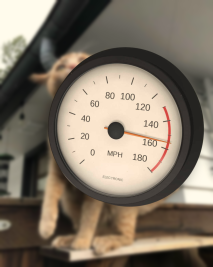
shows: value=155 unit=mph
